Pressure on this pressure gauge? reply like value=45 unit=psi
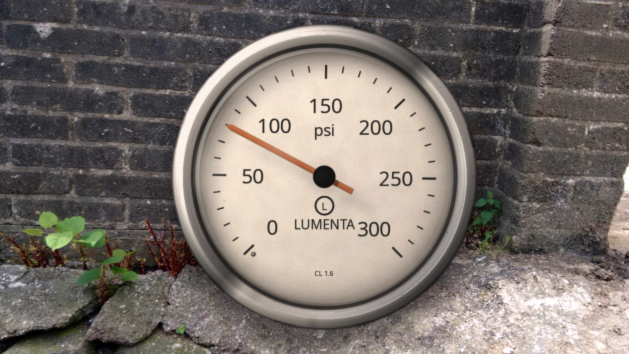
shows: value=80 unit=psi
